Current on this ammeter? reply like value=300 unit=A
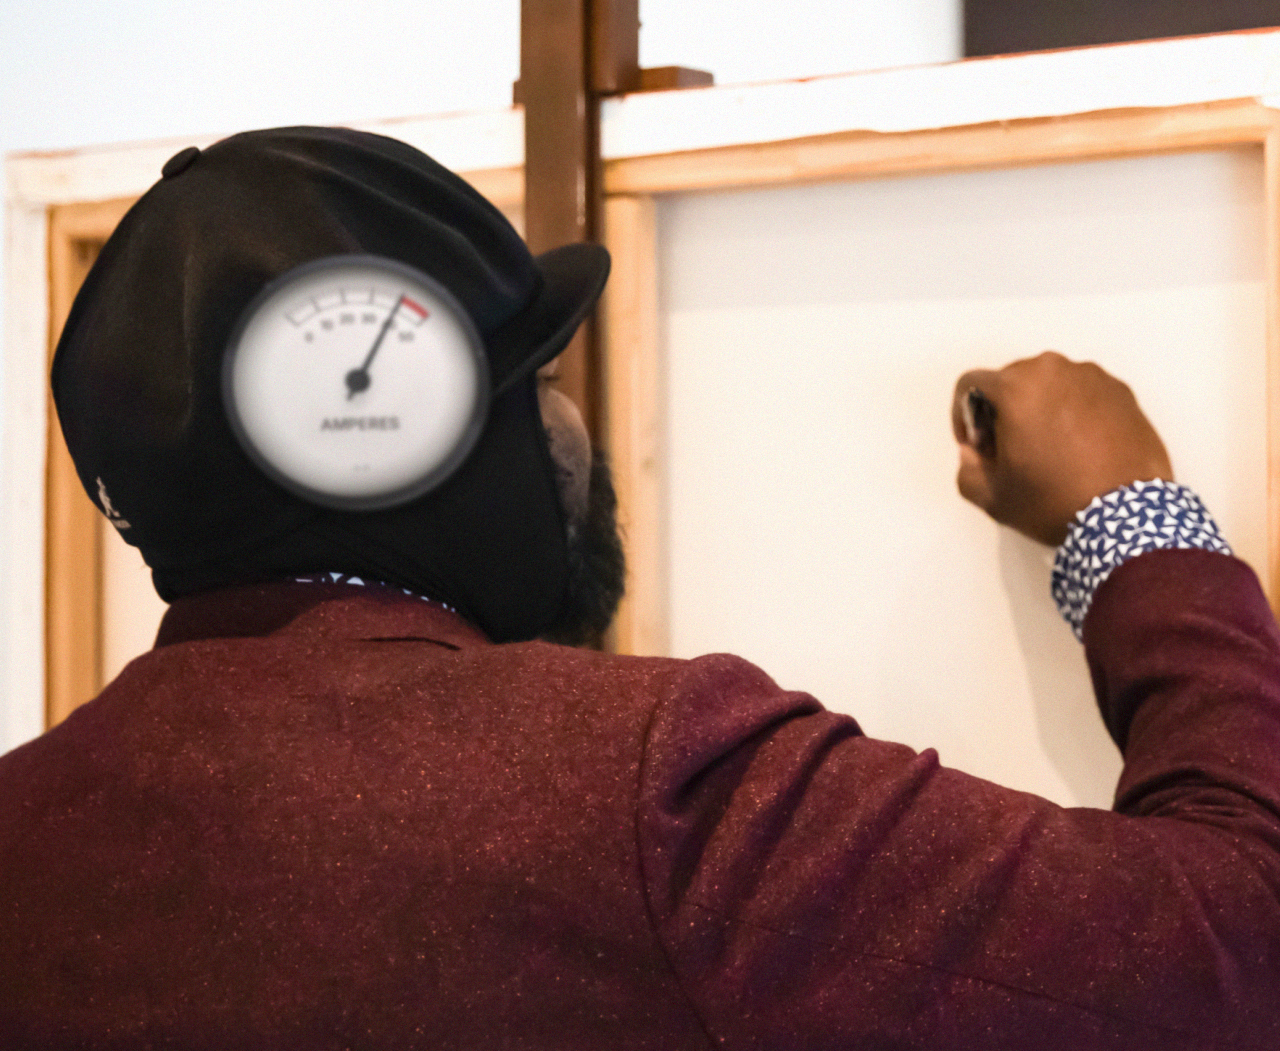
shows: value=40 unit=A
